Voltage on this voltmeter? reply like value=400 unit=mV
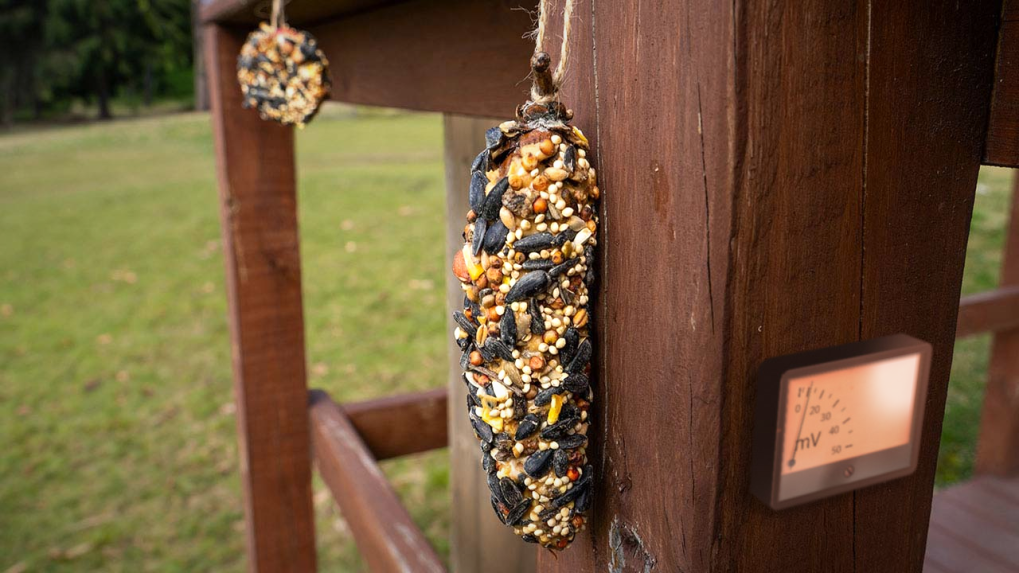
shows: value=10 unit=mV
